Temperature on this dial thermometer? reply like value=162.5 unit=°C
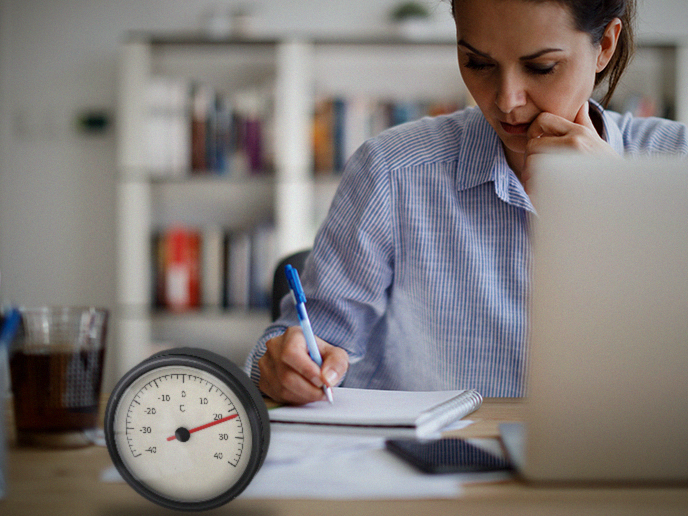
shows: value=22 unit=°C
